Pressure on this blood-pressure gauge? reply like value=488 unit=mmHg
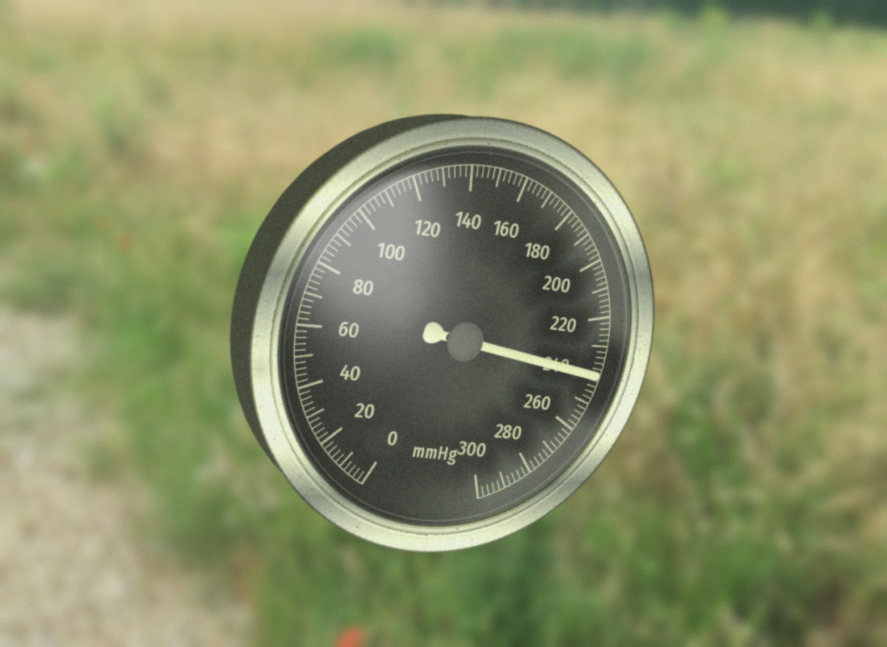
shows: value=240 unit=mmHg
